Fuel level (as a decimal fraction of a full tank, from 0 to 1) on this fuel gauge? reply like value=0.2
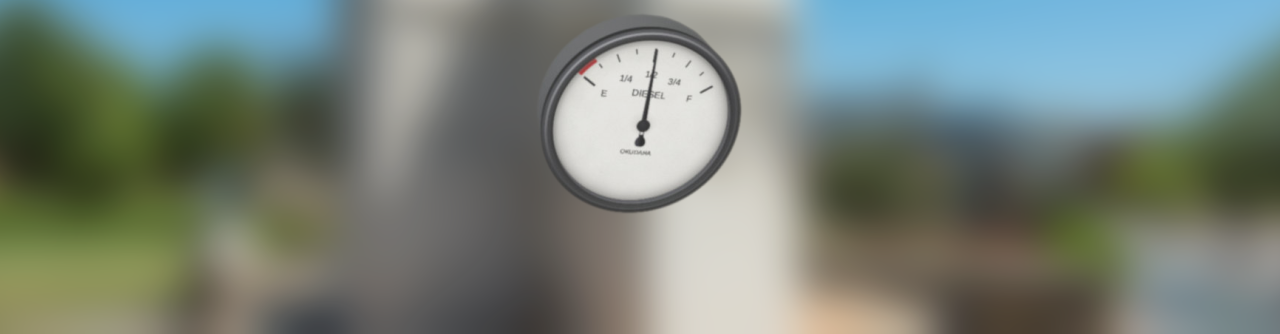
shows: value=0.5
